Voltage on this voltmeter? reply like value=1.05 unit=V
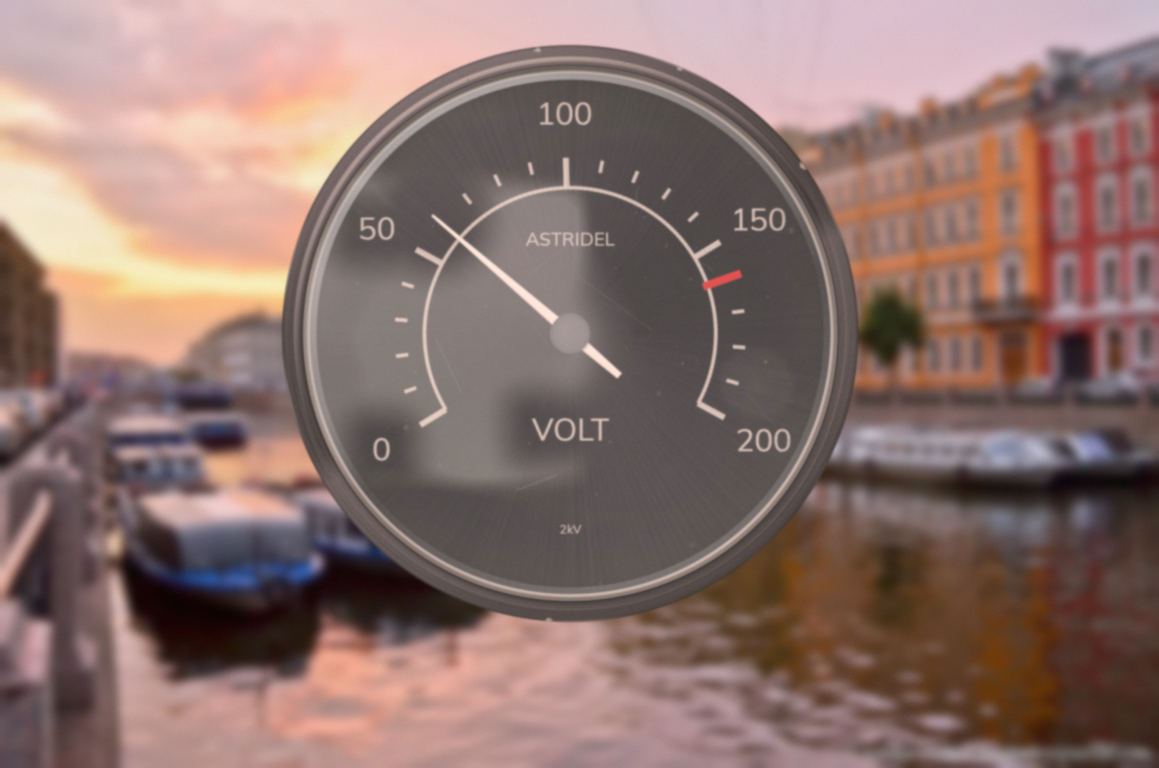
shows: value=60 unit=V
